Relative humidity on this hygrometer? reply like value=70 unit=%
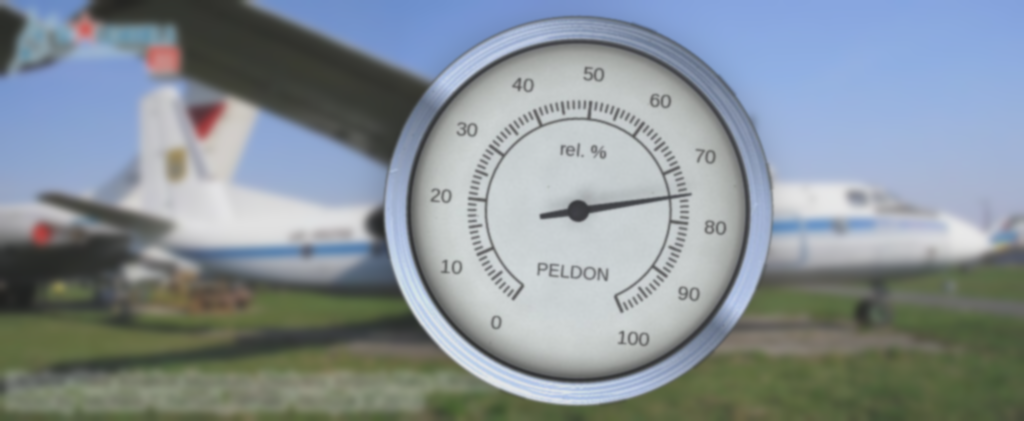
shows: value=75 unit=%
